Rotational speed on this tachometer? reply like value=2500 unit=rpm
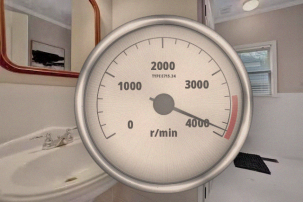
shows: value=3900 unit=rpm
